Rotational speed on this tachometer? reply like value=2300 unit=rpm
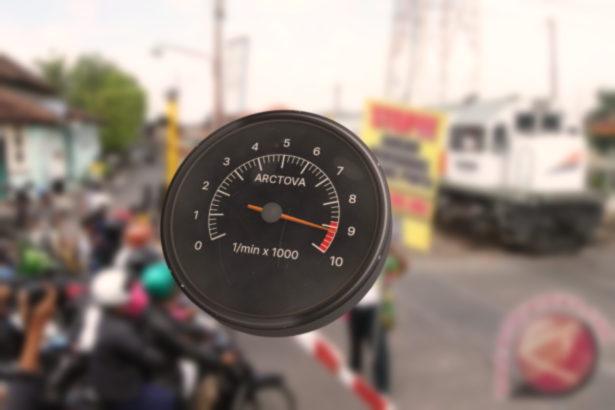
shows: value=9200 unit=rpm
